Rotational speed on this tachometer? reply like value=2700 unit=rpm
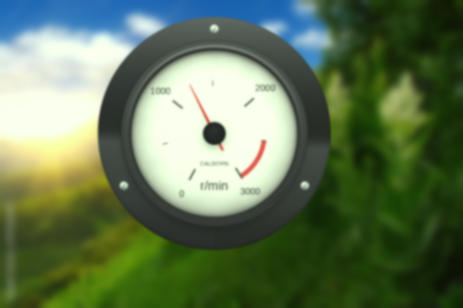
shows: value=1250 unit=rpm
